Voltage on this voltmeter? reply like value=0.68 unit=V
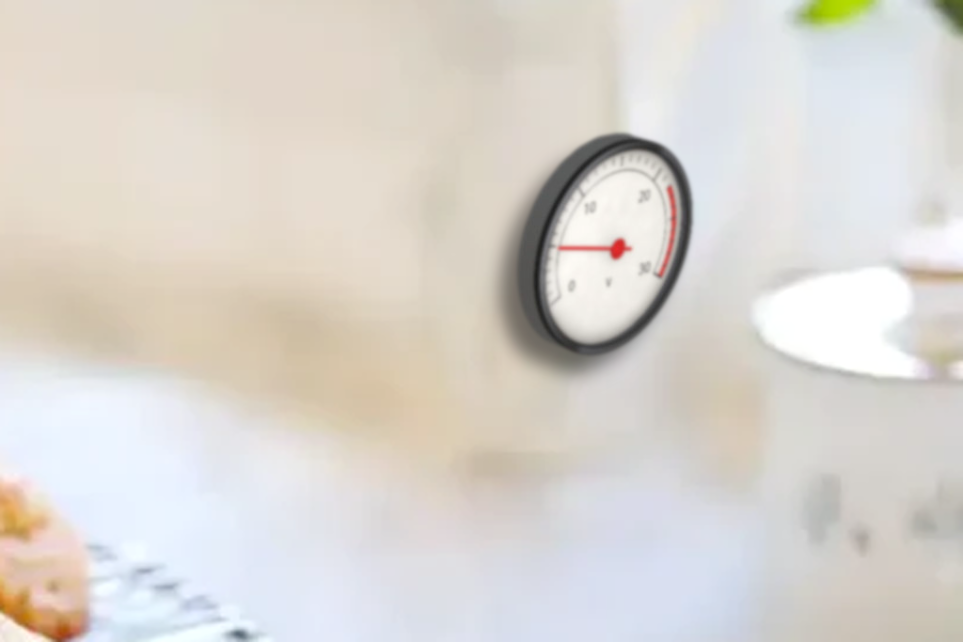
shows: value=5 unit=V
